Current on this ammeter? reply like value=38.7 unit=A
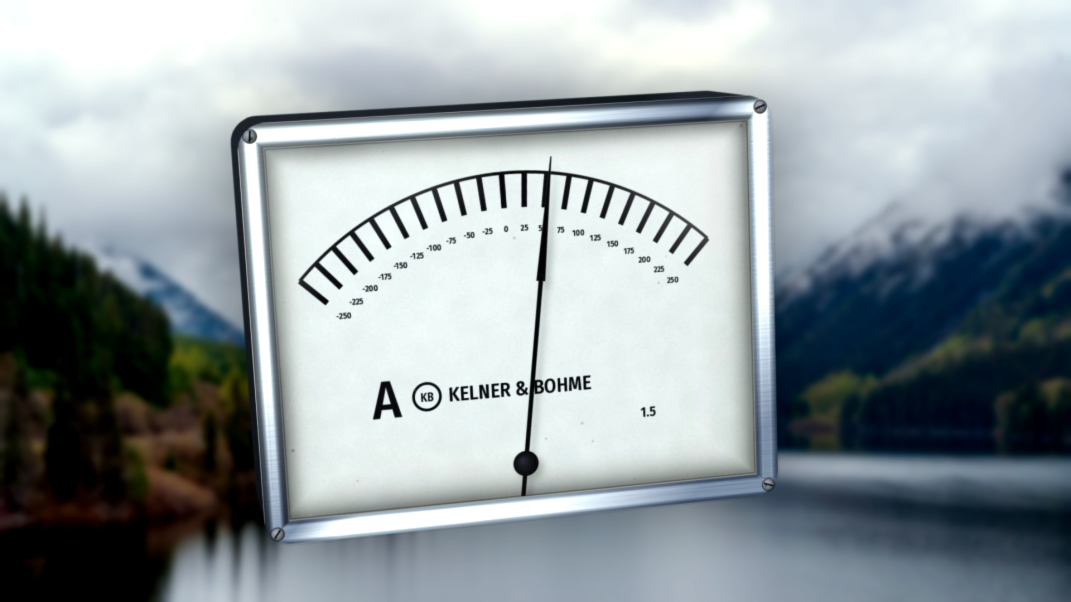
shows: value=50 unit=A
